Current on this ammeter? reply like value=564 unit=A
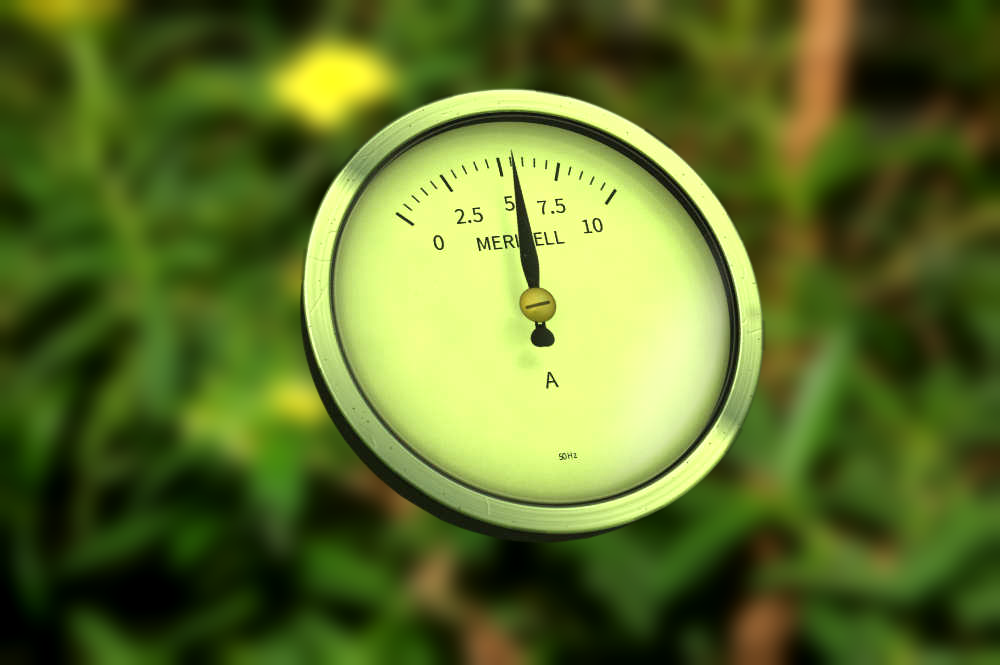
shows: value=5.5 unit=A
